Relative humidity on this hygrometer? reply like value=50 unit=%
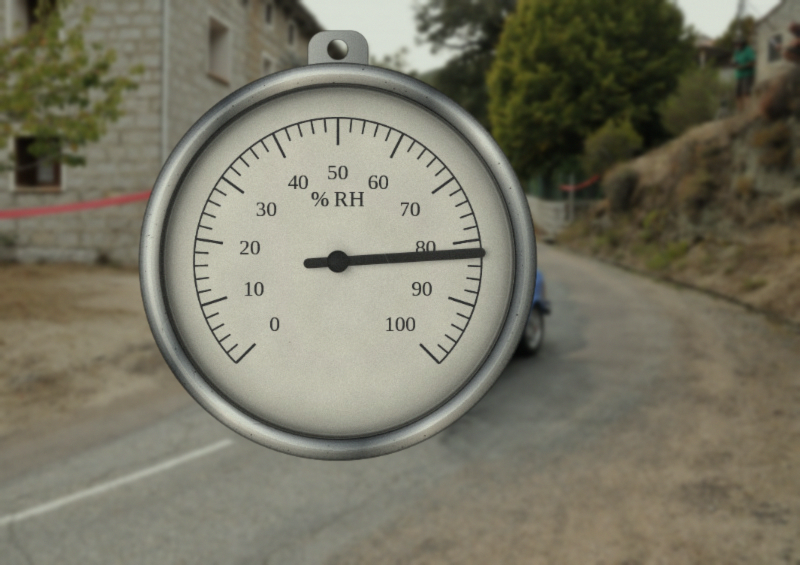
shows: value=82 unit=%
